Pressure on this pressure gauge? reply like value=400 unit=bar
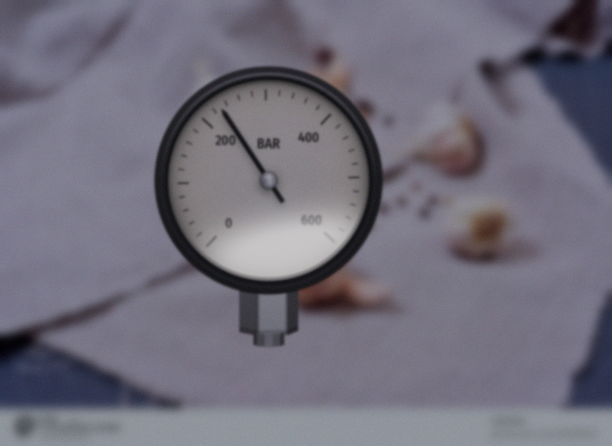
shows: value=230 unit=bar
